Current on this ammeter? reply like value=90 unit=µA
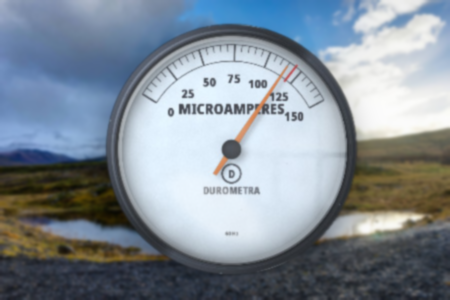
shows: value=115 unit=µA
